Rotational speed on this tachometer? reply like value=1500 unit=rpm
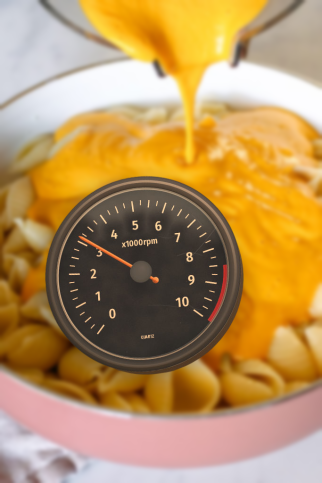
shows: value=3125 unit=rpm
